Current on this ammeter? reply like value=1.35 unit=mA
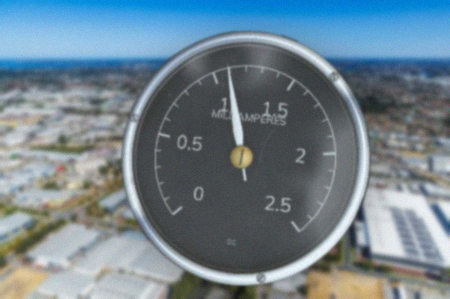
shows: value=1.1 unit=mA
